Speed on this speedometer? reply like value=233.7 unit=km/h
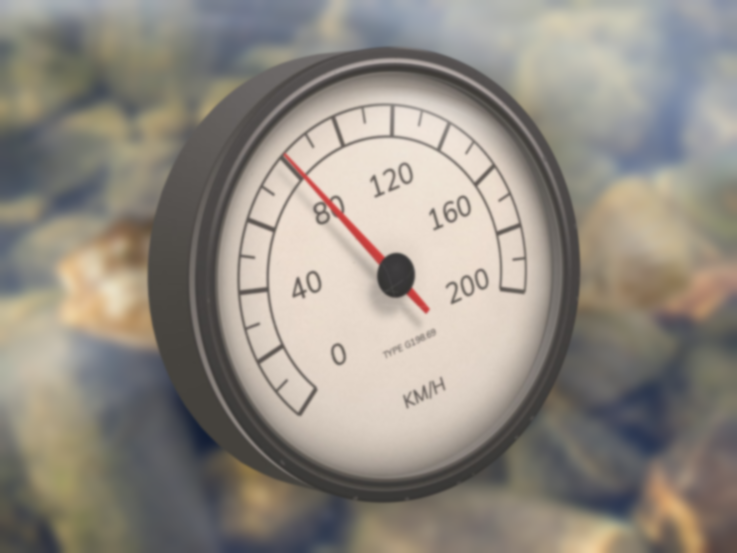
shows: value=80 unit=km/h
